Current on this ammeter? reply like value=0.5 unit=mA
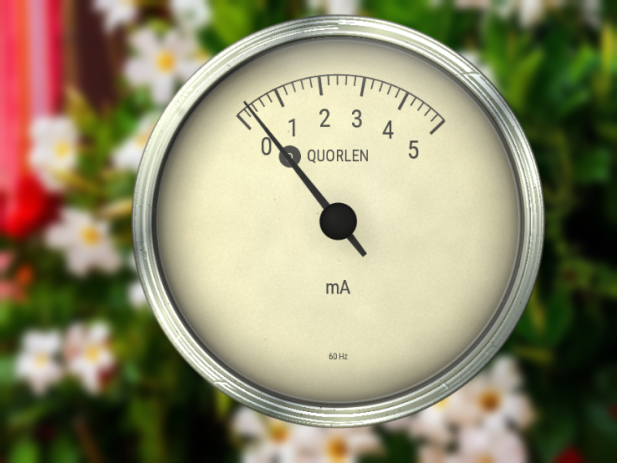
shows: value=0.3 unit=mA
